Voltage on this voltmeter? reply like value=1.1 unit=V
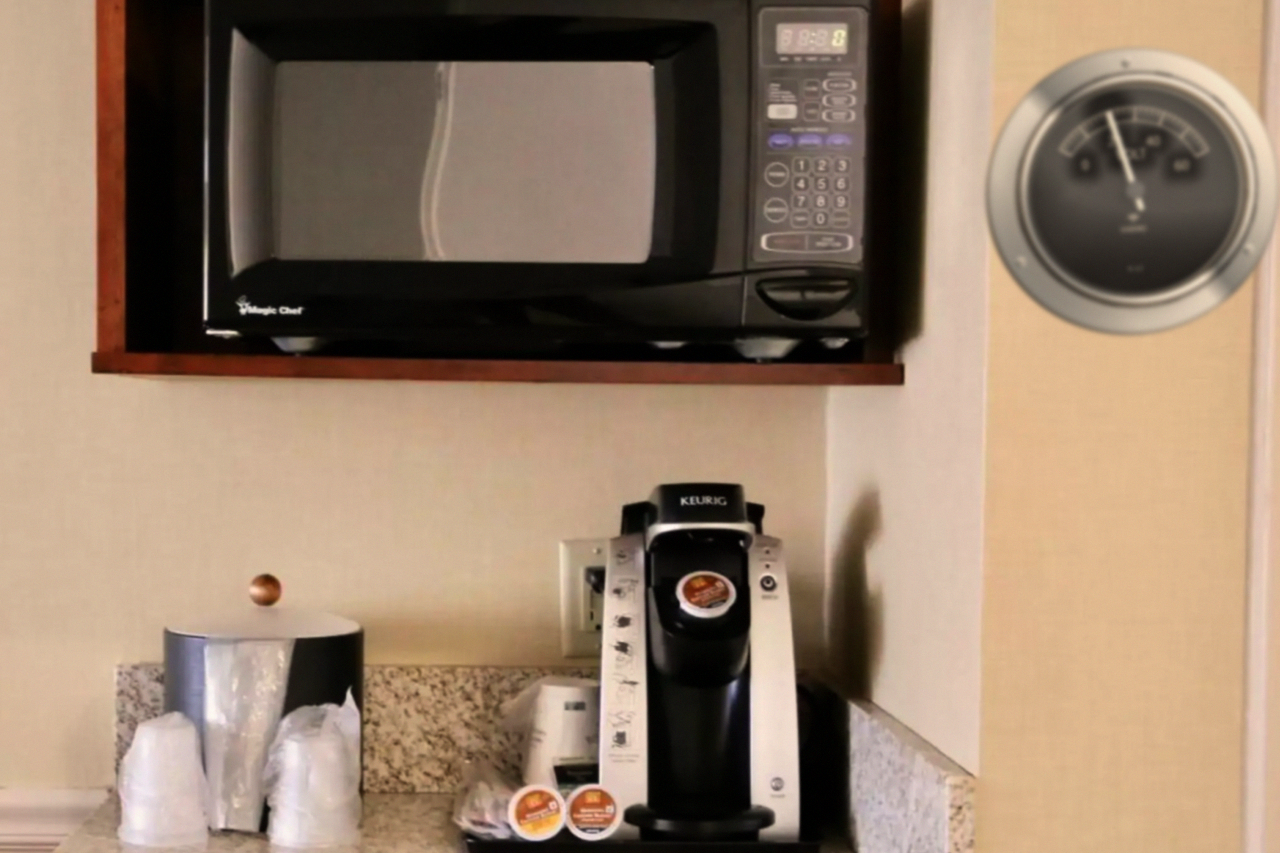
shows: value=20 unit=V
